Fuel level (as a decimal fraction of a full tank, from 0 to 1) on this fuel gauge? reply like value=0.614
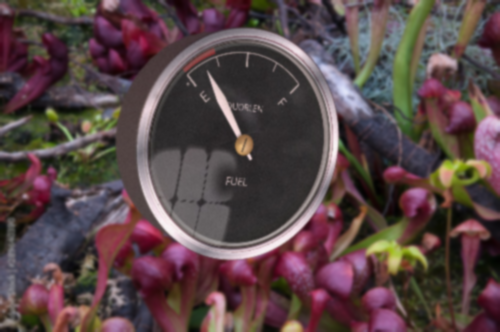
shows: value=0.125
